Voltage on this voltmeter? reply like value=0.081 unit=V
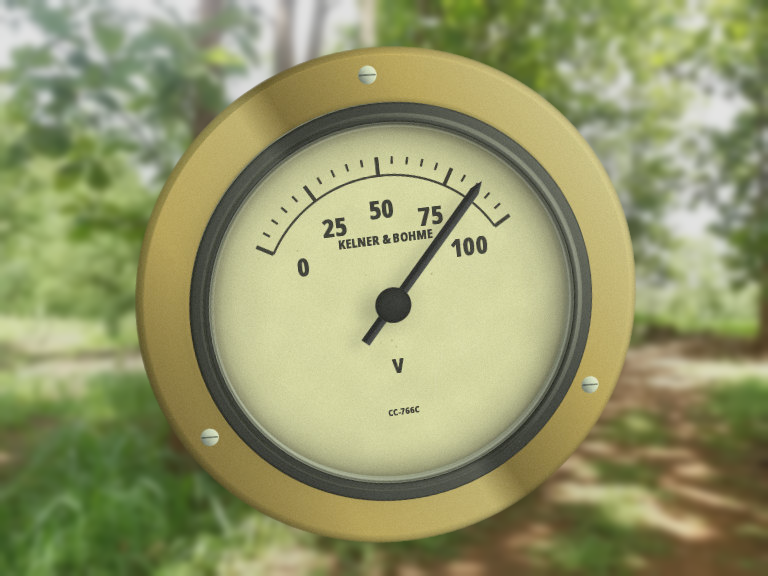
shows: value=85 unit=V
